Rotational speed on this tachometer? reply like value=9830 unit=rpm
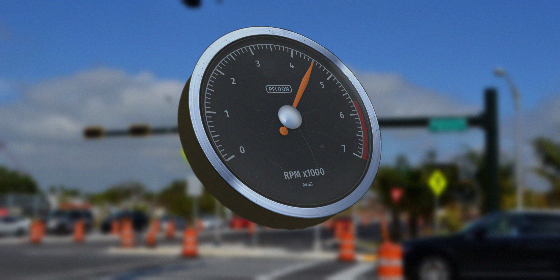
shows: value=4500 unit=rpm
